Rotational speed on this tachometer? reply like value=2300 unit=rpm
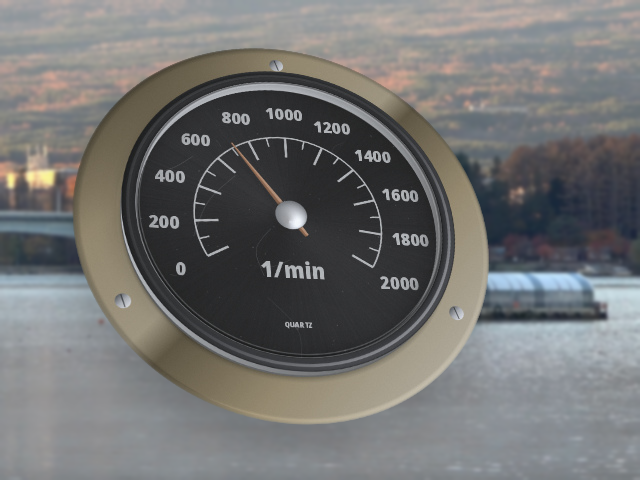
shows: value=700 unit=rpm
